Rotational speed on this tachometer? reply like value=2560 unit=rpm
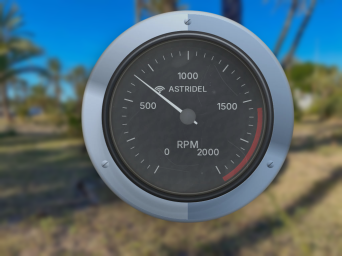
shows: value=650 unit=rpm
